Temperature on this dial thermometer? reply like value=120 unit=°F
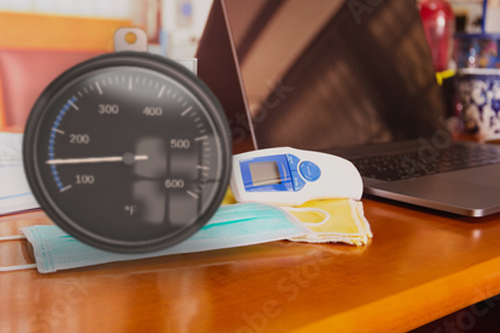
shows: value=150 unit=°F
